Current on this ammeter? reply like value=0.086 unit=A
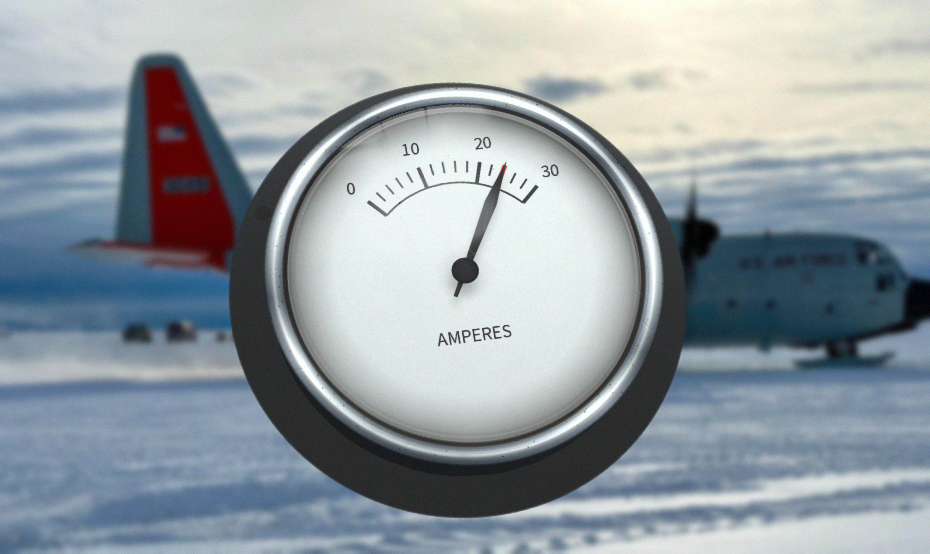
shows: value=24 unit=A
